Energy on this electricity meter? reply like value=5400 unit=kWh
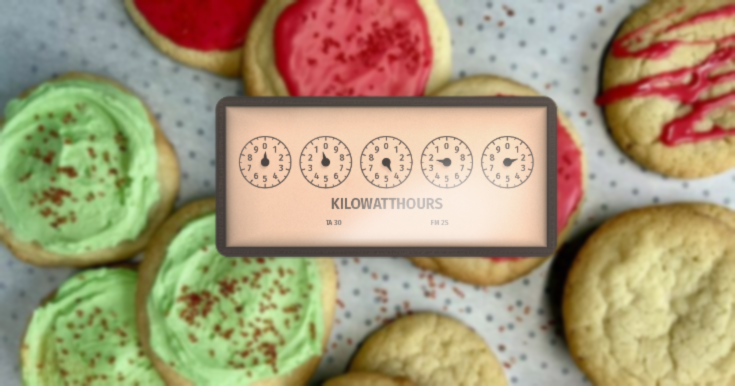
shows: value=422 unit=kWh
